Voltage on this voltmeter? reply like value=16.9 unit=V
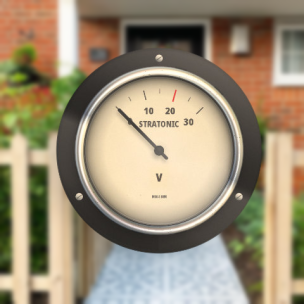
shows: value=0 unit=V
